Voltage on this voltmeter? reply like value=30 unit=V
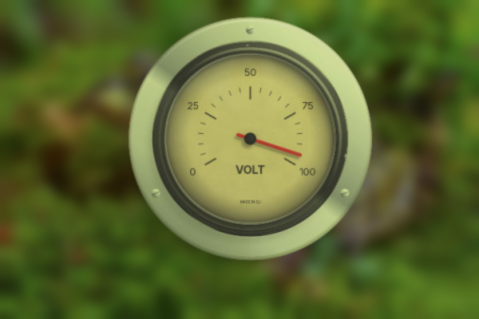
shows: value=95 unit=V
